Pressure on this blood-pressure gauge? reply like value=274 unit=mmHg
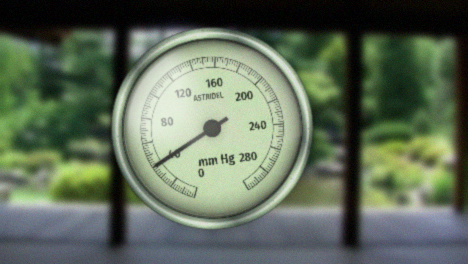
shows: value=40 unit=mmHg
